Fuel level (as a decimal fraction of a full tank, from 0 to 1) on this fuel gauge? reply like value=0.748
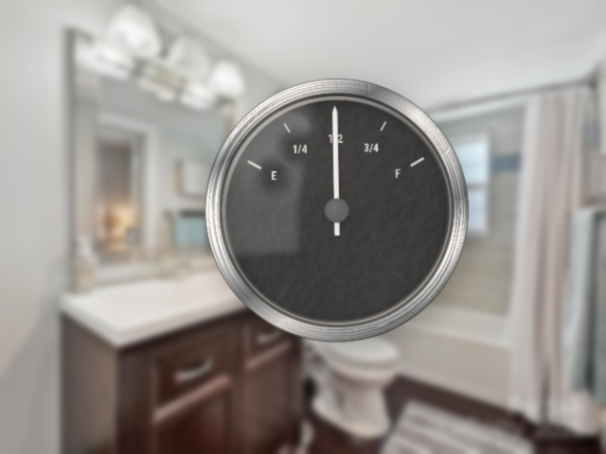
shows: value=0.5
